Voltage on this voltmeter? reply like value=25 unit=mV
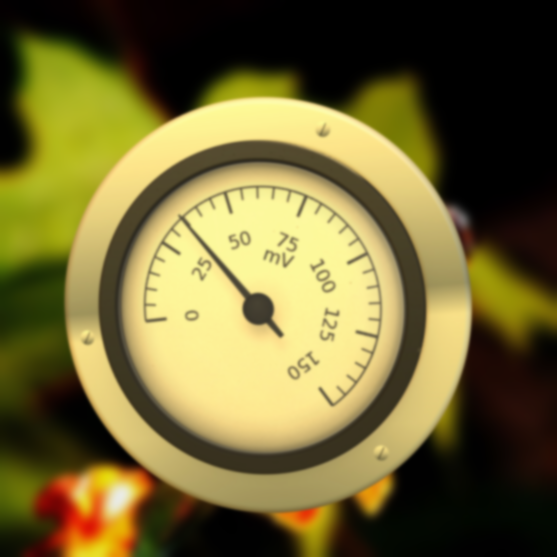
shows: value=35 unit=mV
